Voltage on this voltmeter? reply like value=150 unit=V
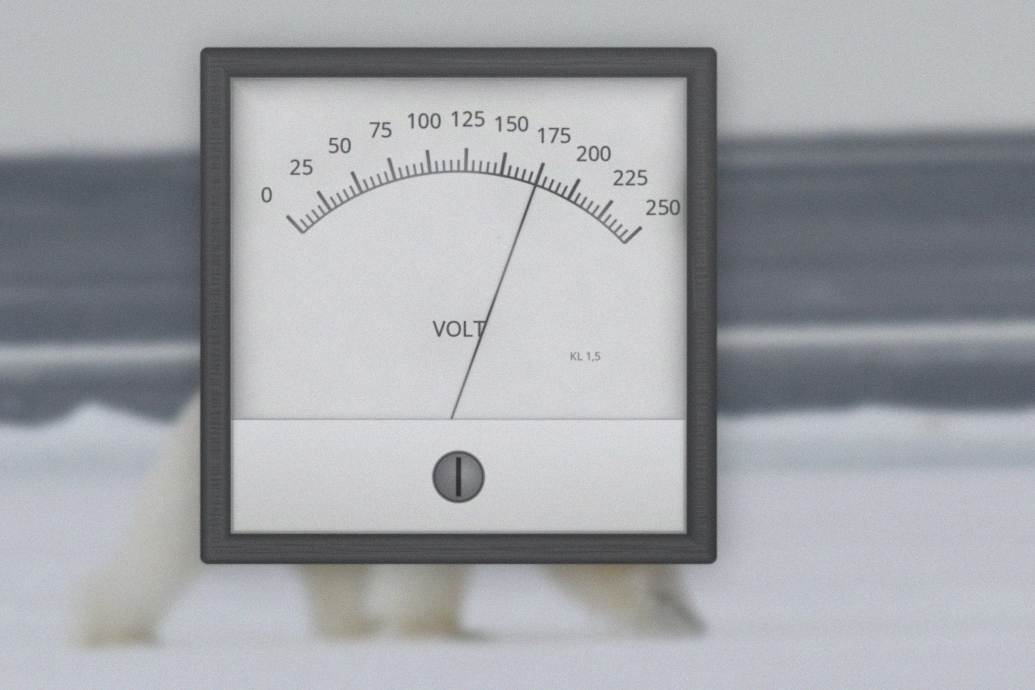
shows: value=175 unit=V
